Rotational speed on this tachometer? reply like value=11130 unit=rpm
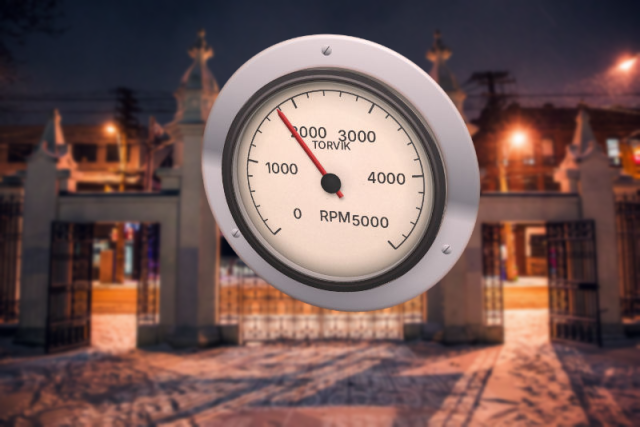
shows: value=1800 unit=rpm
